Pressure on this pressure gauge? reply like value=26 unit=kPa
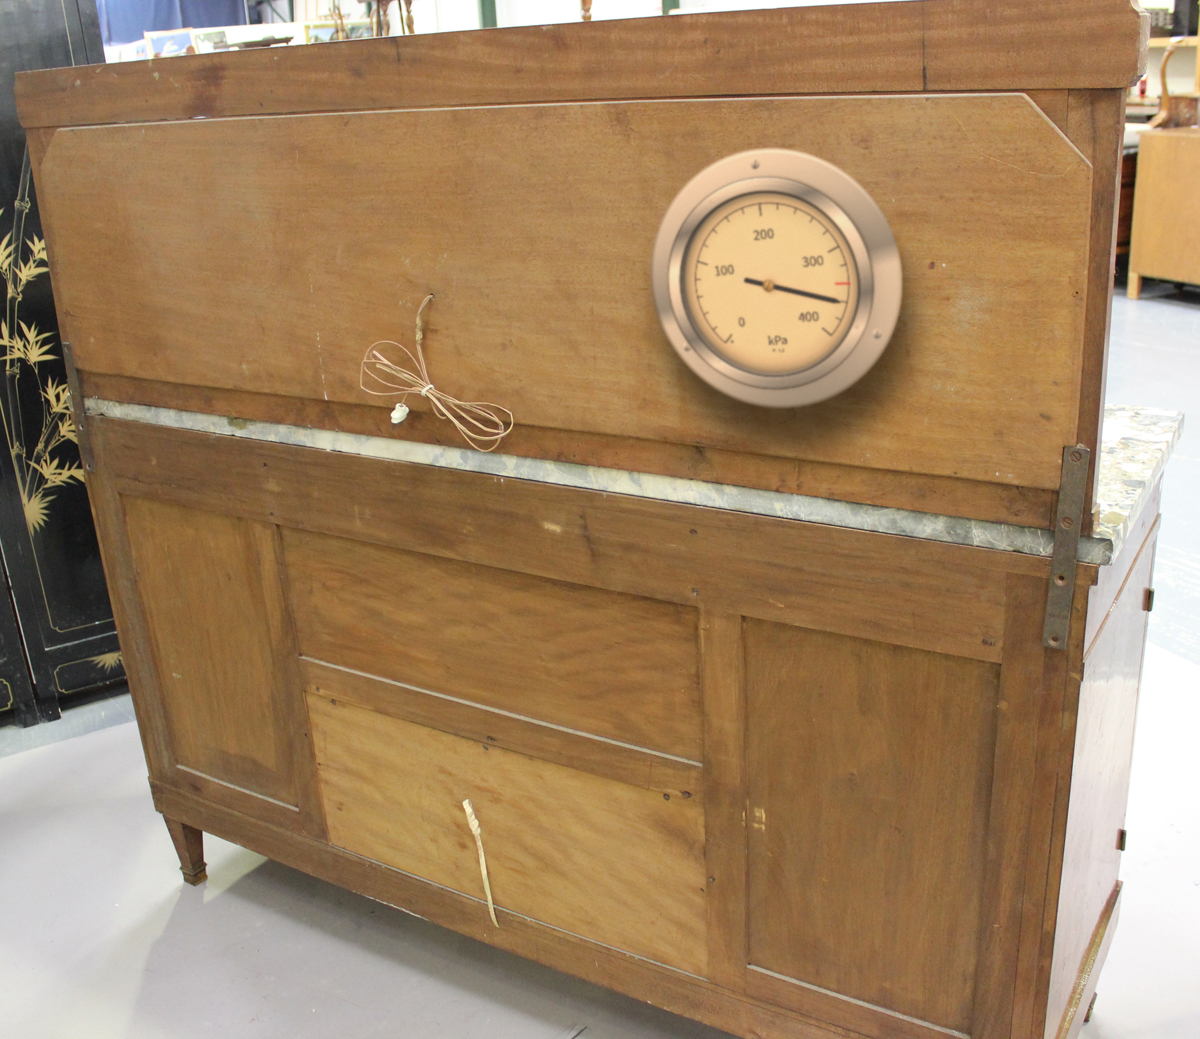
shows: value=360 unit=kPa
